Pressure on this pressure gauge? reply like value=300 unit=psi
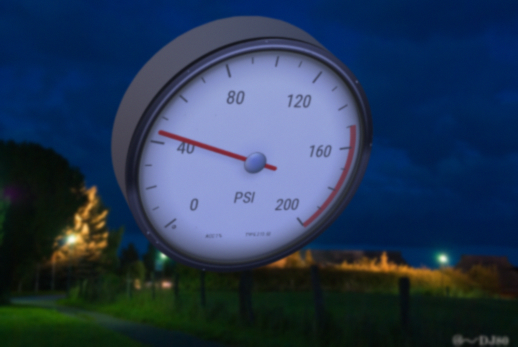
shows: value=45 unit=psi
